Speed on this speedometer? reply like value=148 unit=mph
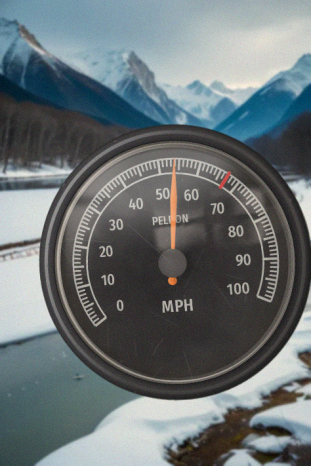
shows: value=54 unit=mph
